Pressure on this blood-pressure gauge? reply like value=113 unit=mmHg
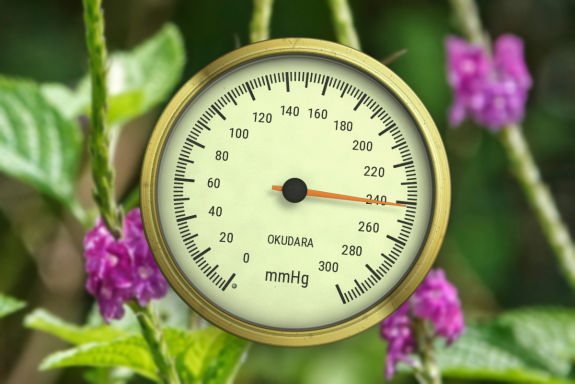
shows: value=242 unit=mmHg
